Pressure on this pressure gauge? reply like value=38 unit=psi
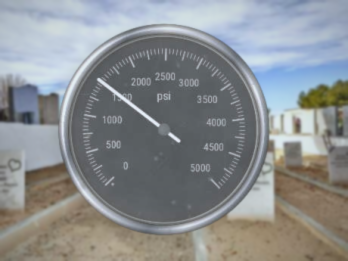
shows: value=1500 unit=psi
